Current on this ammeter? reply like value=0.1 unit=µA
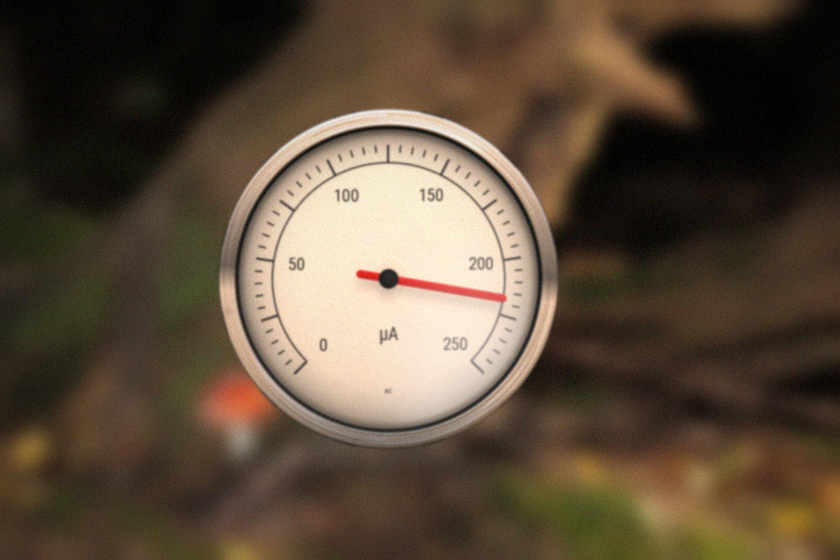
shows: value=217.5 unit=µA
